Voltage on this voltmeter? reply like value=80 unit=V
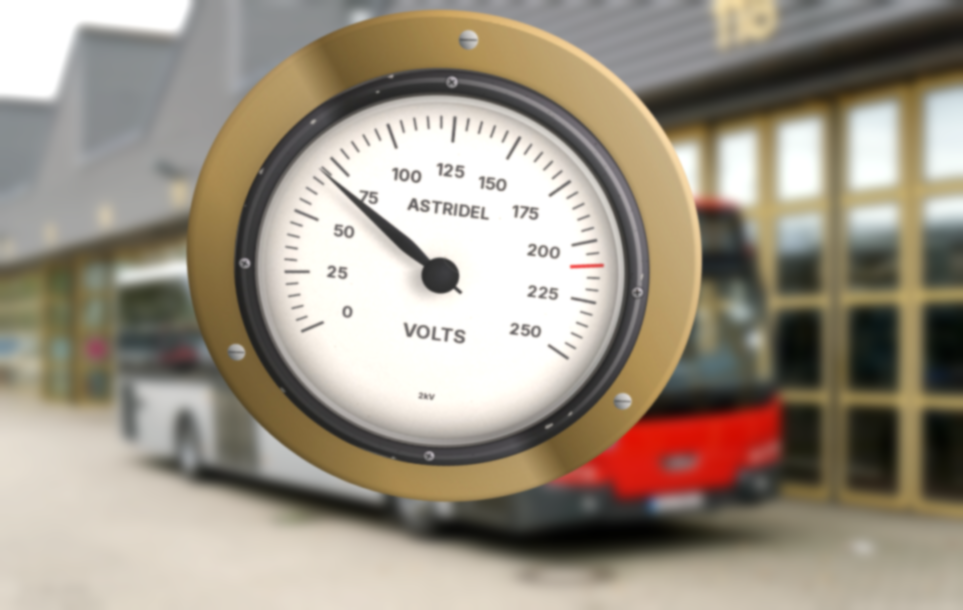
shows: value=70 unit=V
